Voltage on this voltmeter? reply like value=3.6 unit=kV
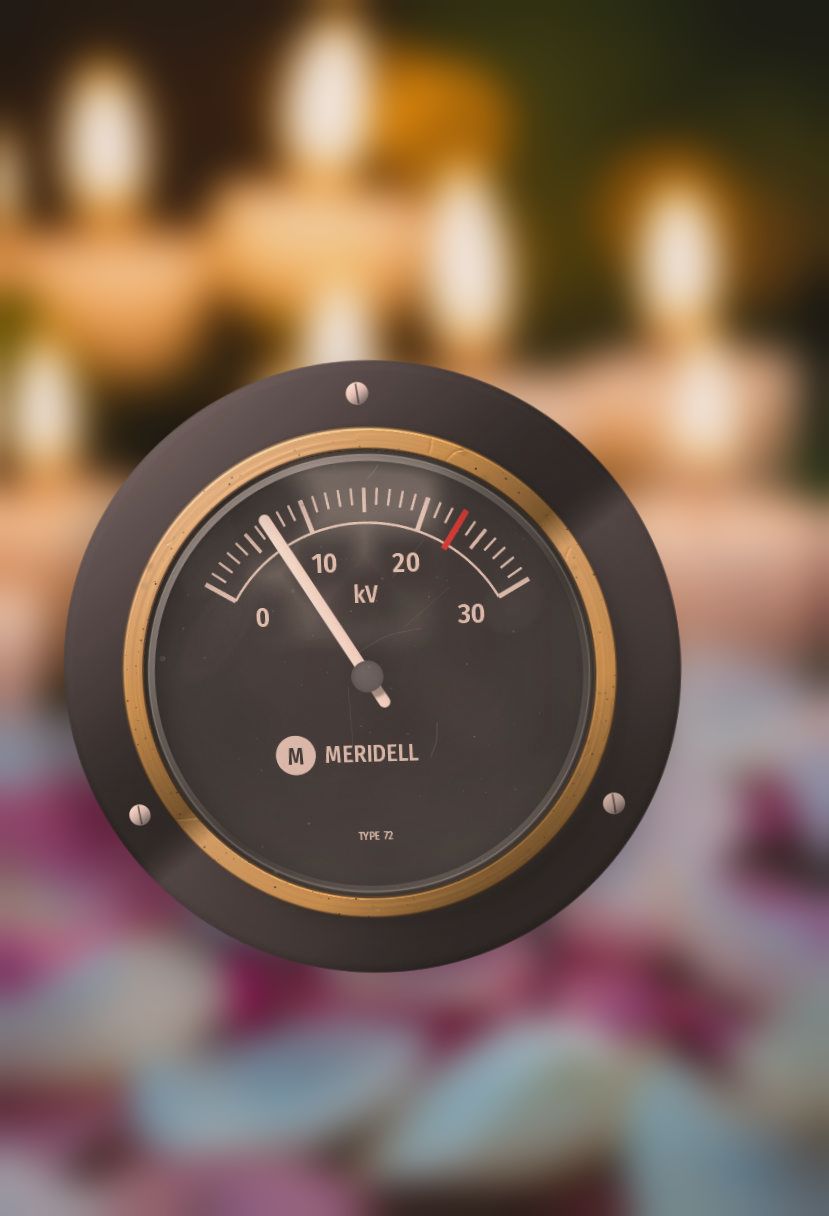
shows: value=7 unit=kV
